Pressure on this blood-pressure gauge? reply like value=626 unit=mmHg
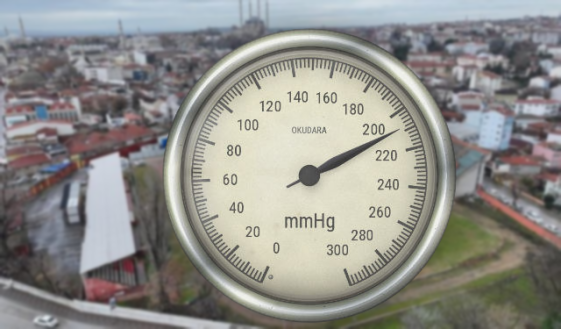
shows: value=208 unit=mmHg
